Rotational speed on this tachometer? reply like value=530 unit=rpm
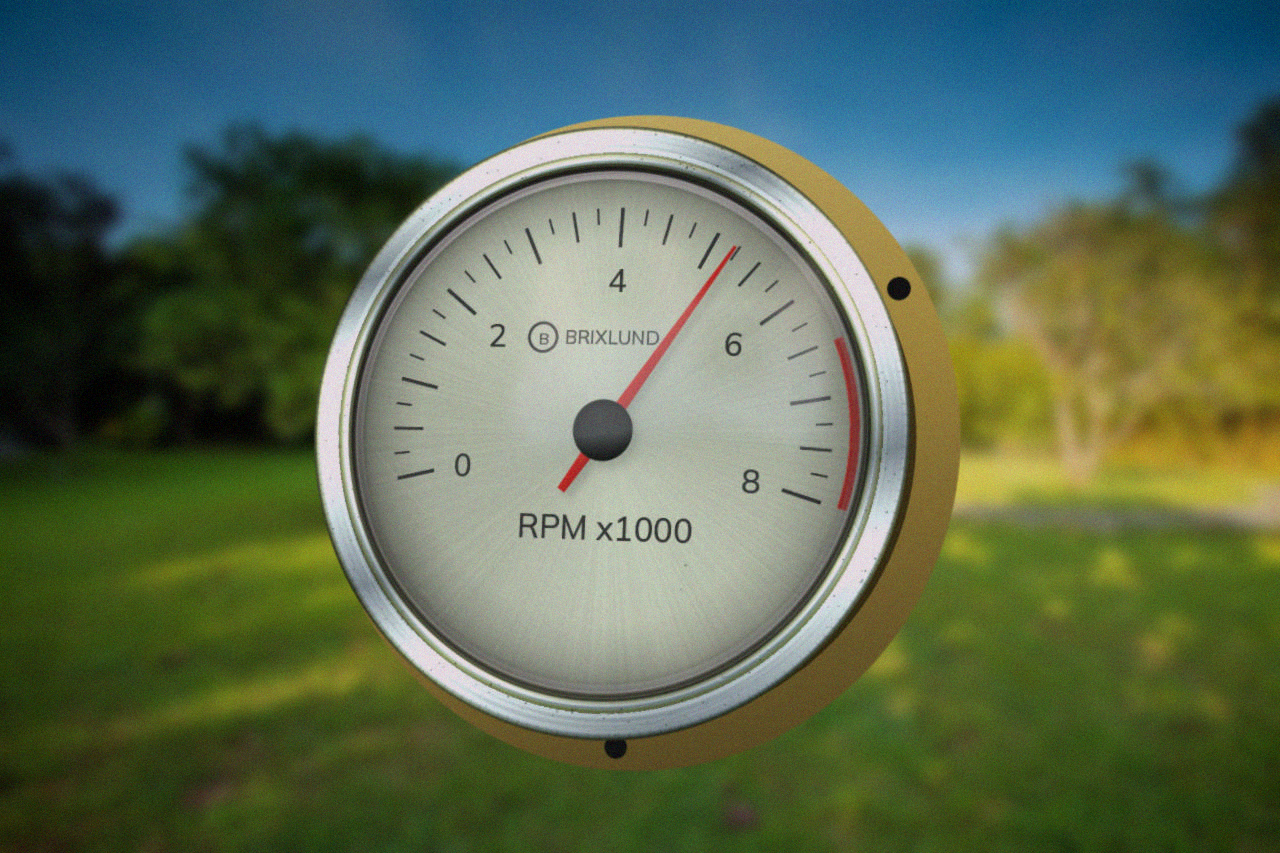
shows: value=5250 unit=rpm
